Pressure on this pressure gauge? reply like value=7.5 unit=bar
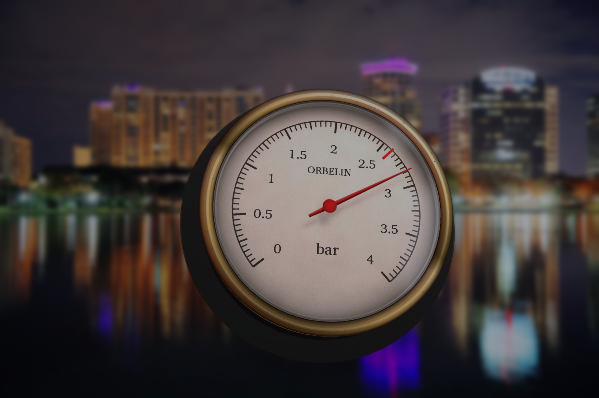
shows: value=2.85 unit=bar
